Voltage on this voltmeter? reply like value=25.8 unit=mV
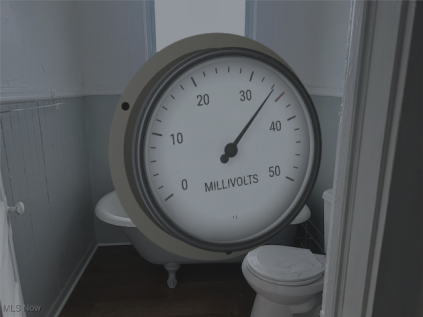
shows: value=34 unit=mV
